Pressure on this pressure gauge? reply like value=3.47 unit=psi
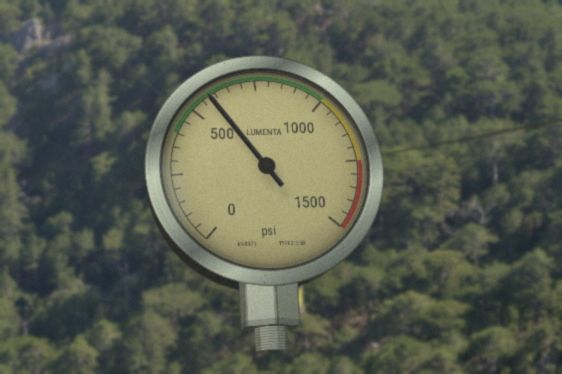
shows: value=575 unit=psi
